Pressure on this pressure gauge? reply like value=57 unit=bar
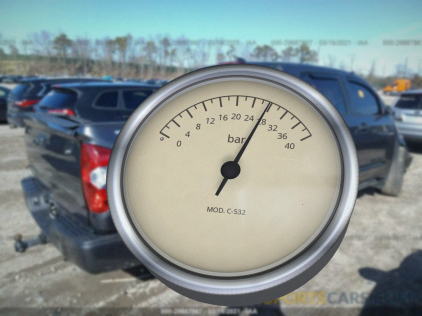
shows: value=28 unit=bar
